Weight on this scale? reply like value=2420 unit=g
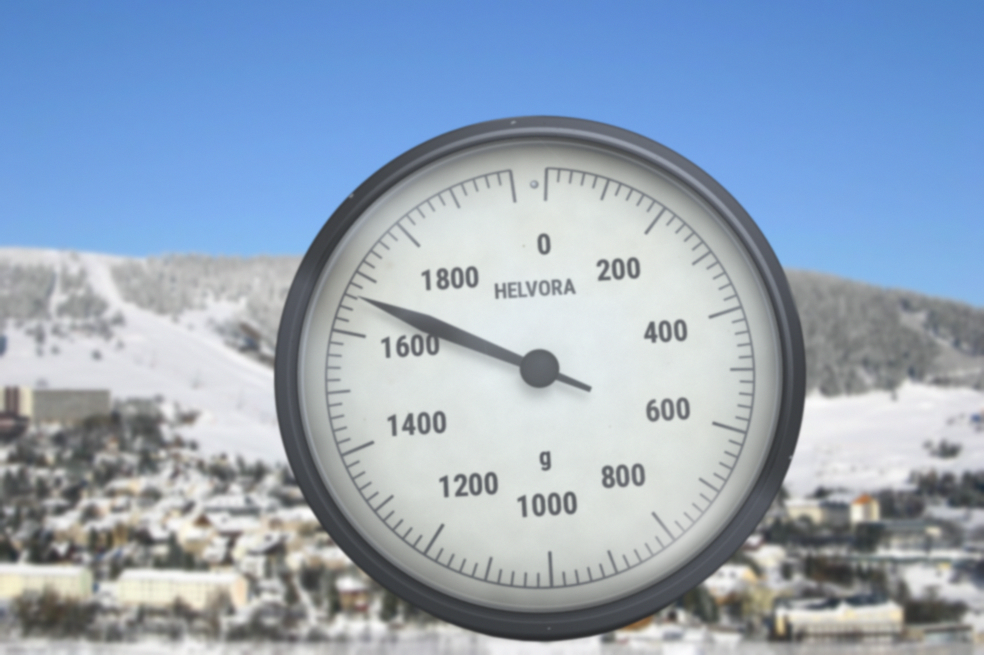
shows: value=1660 unit=g
